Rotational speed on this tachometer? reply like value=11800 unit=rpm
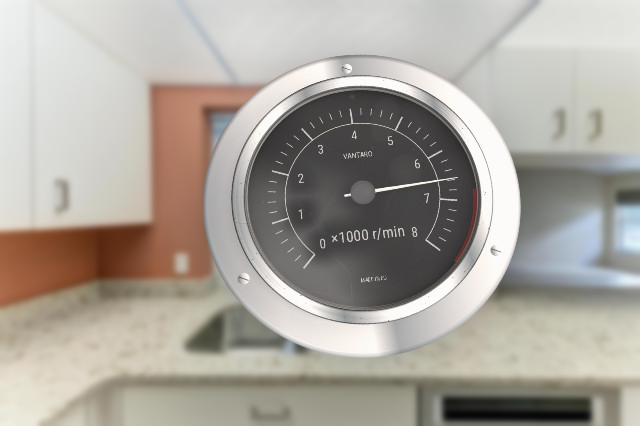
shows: value=6600 unit=rpm
